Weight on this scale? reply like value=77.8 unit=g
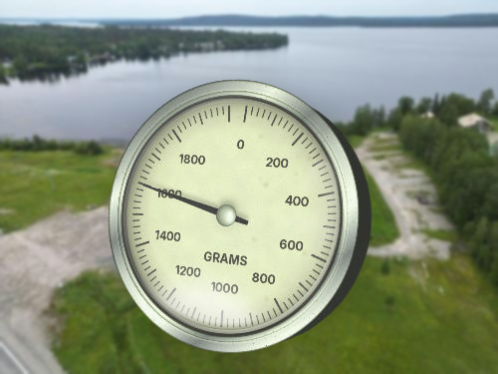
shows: value=1600 unit=g
